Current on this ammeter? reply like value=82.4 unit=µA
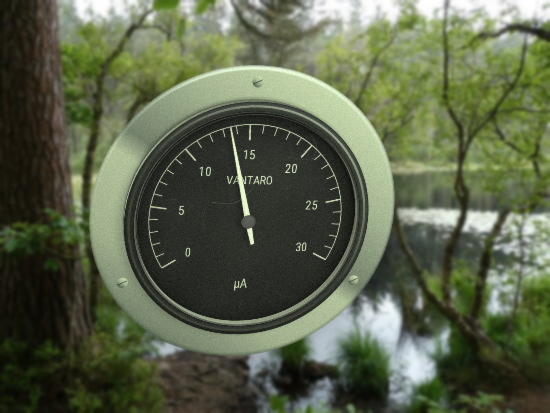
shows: value=13.5 unit=µA
